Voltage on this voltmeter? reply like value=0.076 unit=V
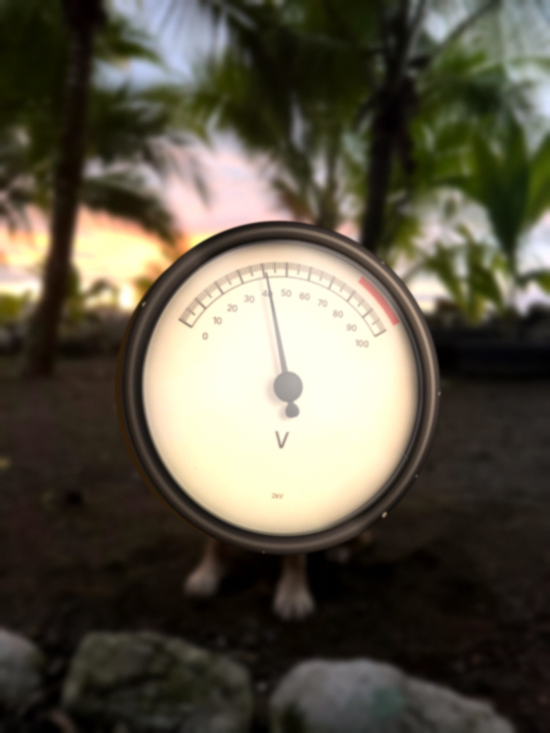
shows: value=40 unit=V
